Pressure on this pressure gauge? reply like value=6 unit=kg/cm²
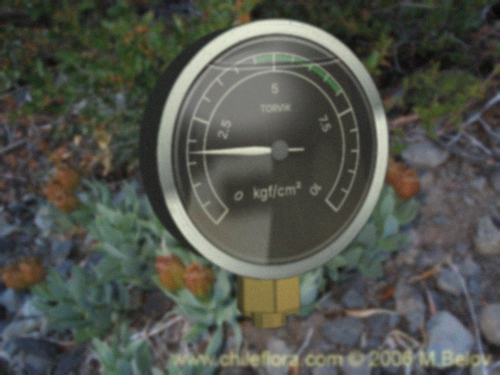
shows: value=1.75 unit=kg/cm²
